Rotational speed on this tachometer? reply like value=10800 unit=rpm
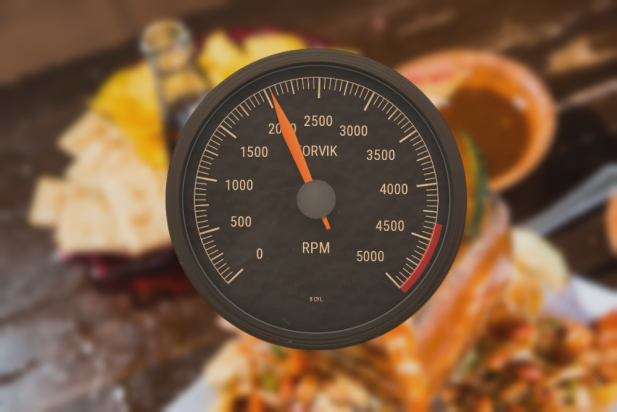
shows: value=2050 unit=rpm
